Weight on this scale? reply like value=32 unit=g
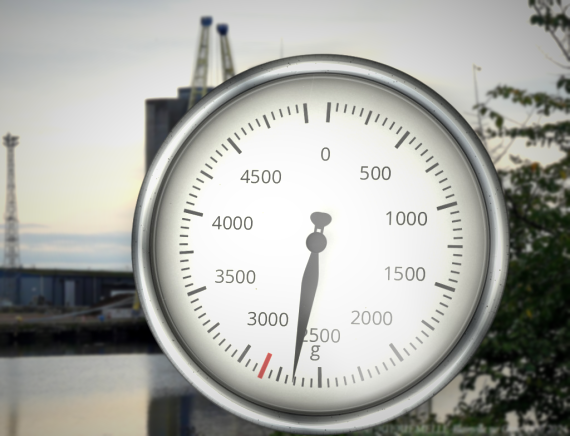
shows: value=2650 unit=g
